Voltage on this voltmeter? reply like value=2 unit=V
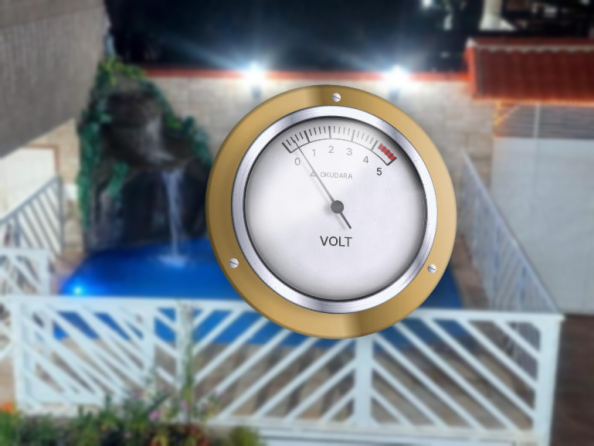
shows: value=0.4 unit=V
